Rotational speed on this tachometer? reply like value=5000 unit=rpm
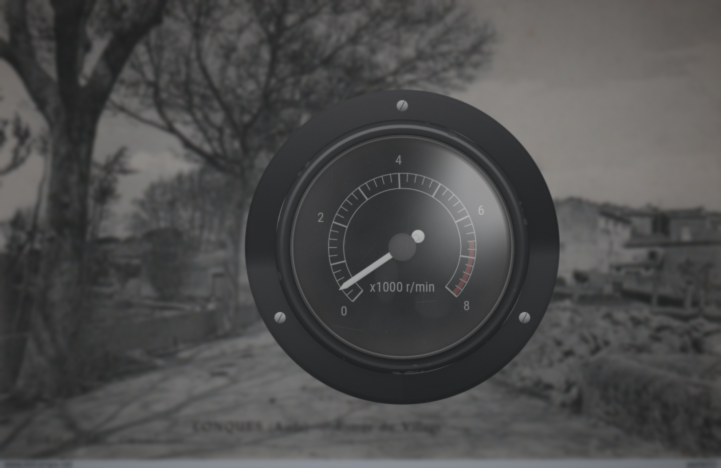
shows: value=400 unit=rpm
